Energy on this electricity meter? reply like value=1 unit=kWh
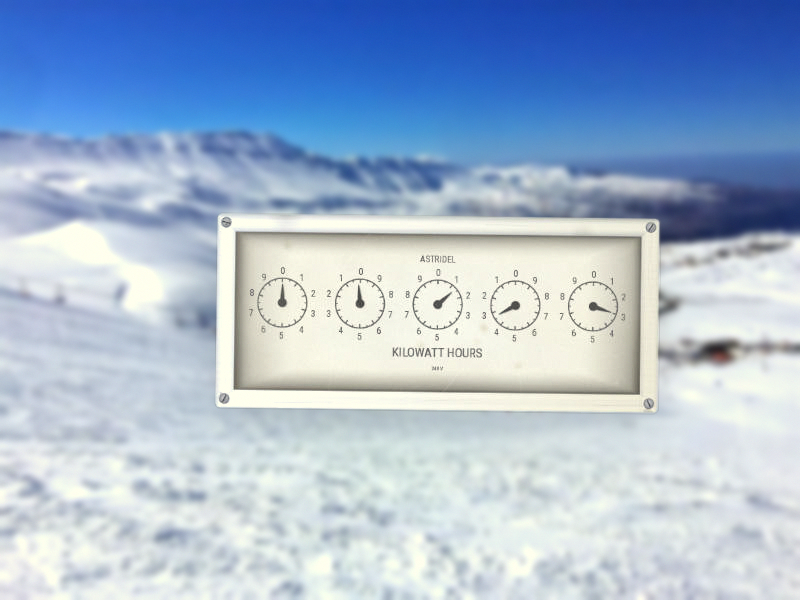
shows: value=133 unit=kWh
